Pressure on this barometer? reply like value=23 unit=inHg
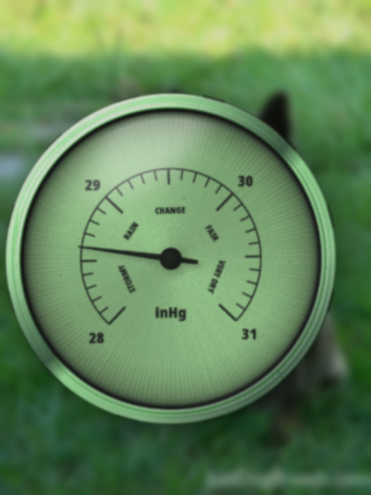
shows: value=28.6 unit=inHg
